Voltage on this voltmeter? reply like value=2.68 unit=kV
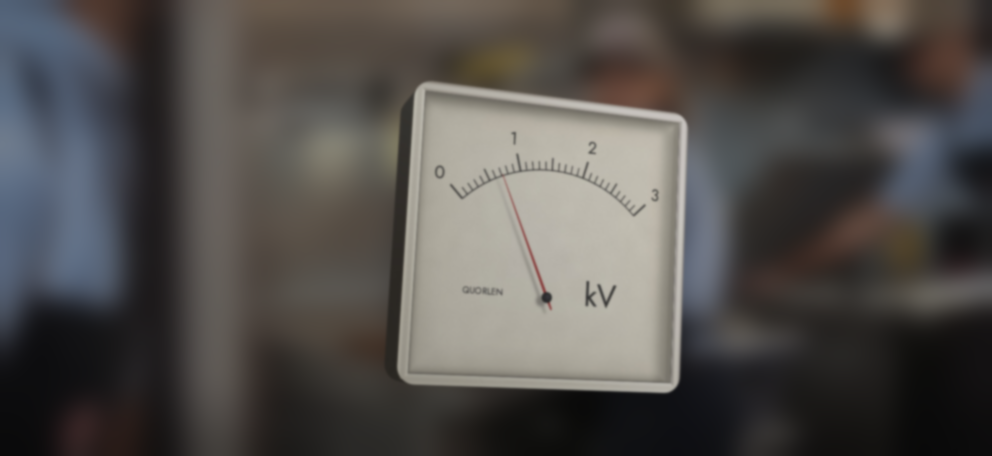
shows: value=0.7 unit=kV
